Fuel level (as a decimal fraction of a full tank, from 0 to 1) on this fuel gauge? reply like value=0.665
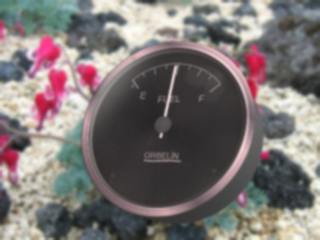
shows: value=0.5
